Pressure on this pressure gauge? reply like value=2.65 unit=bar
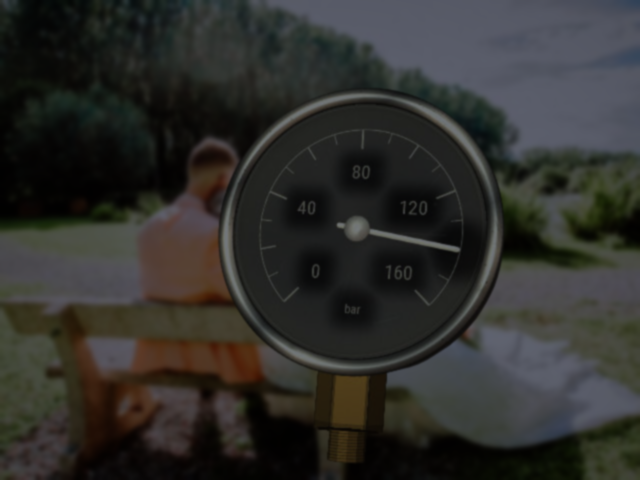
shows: value=140 unit=bar
